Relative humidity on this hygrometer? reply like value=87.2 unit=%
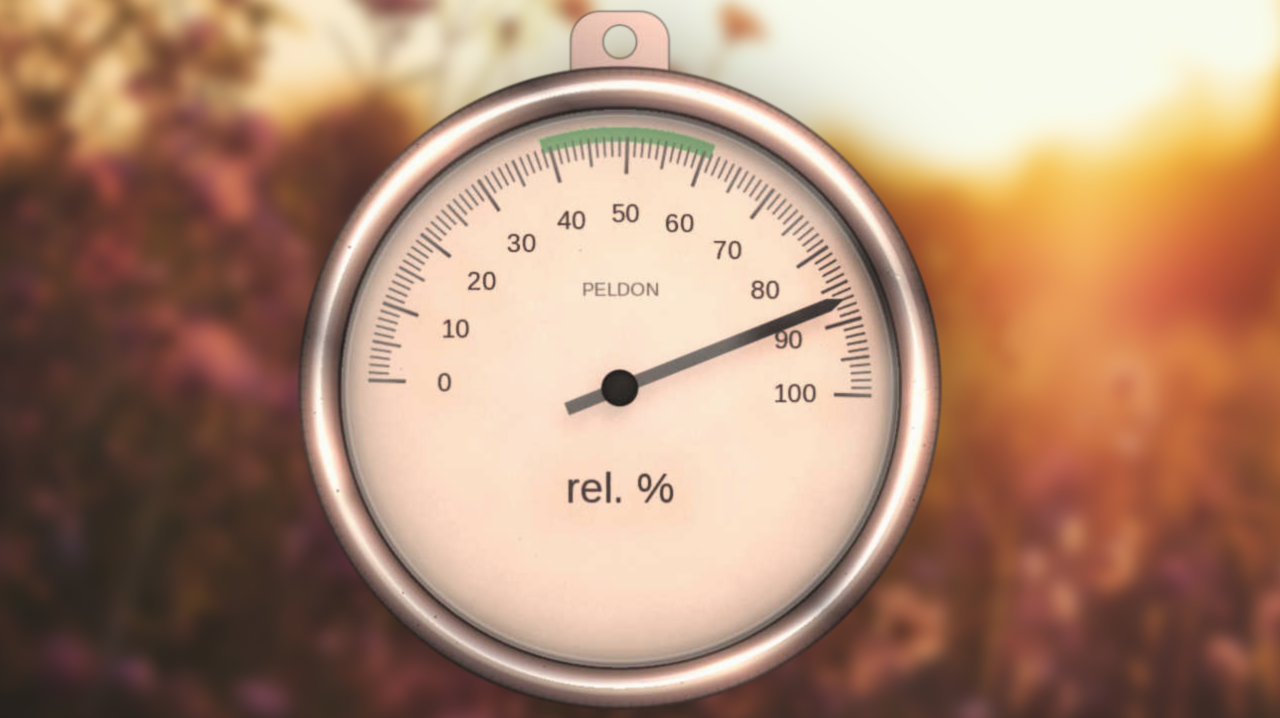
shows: value=87 unit=%
